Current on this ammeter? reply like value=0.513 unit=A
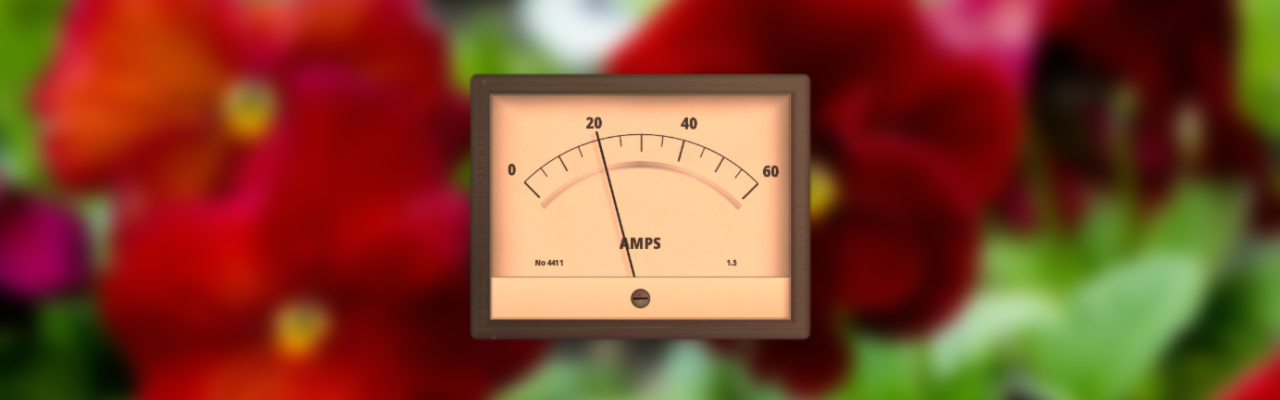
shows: value=20 unit=A
